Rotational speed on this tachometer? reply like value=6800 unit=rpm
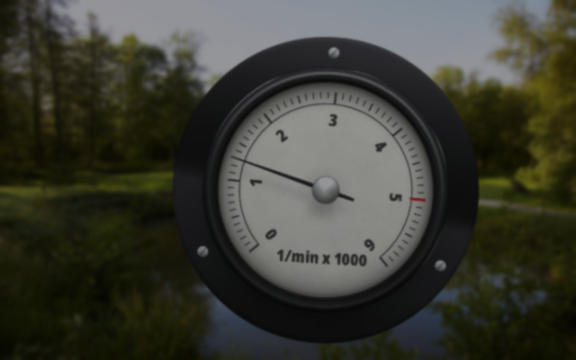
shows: value=1300 unit=rpm
